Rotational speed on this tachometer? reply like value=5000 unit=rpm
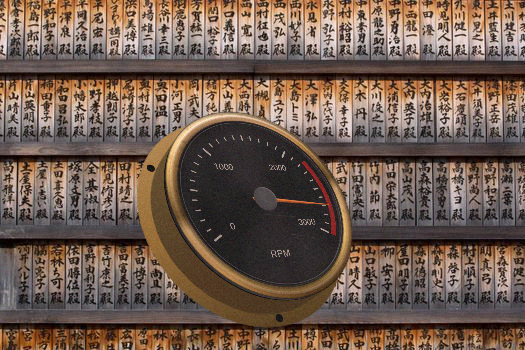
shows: value=2700 unit=rpm
